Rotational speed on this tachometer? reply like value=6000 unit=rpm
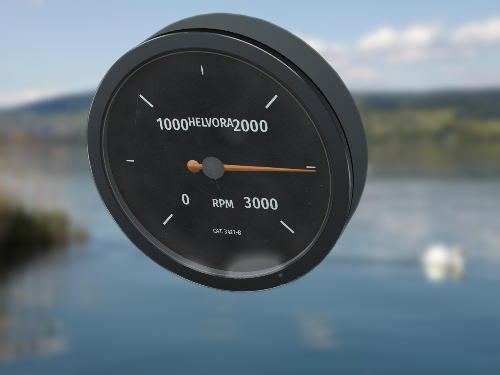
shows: value=2500 unit=rpm
